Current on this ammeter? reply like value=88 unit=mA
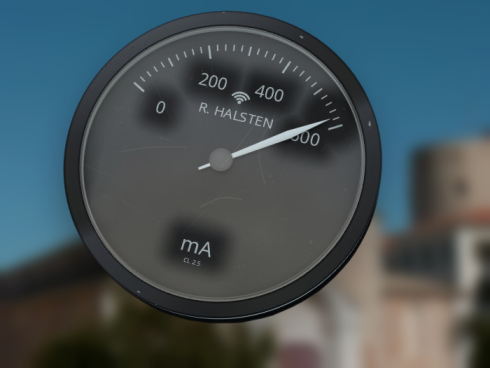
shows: value=580 unit=mA
